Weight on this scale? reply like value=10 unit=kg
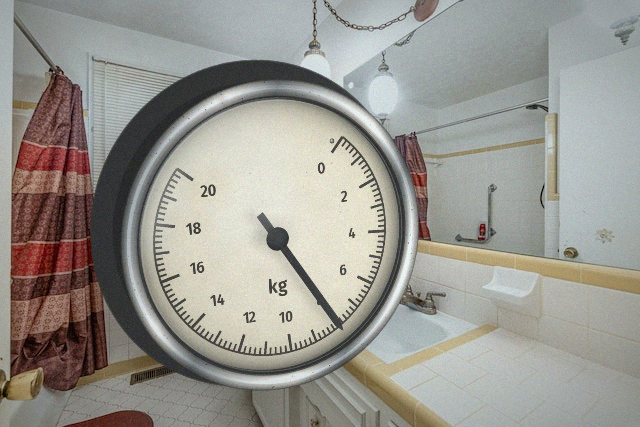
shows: value=8 unit=kg
